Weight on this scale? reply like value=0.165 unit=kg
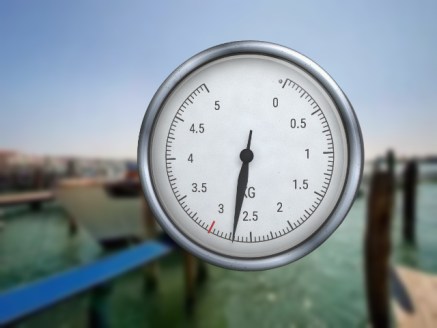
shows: value=2.7 unit=kg
